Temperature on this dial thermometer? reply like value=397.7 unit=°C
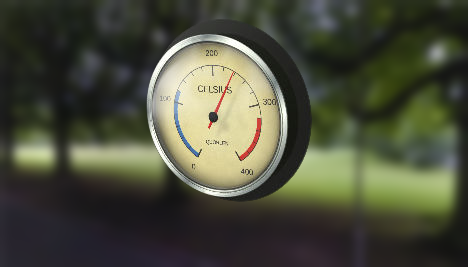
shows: value=240 unit=°C
